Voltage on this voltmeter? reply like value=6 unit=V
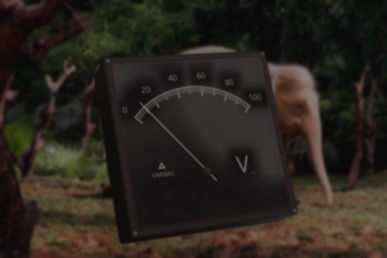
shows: value=10 unit=V
